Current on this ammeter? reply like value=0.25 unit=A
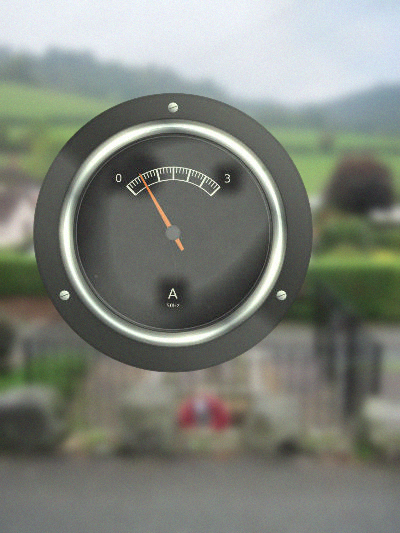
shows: value=0.5 unit=A
